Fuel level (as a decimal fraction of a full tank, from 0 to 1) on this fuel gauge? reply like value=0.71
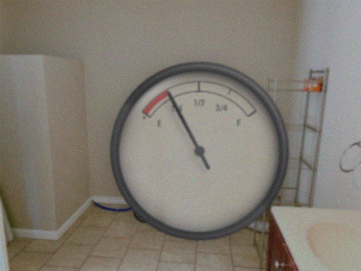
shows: value=0.25
